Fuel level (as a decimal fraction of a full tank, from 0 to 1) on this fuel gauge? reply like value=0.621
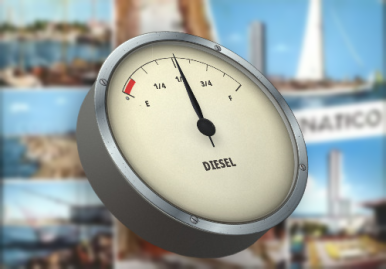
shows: value=0.5
